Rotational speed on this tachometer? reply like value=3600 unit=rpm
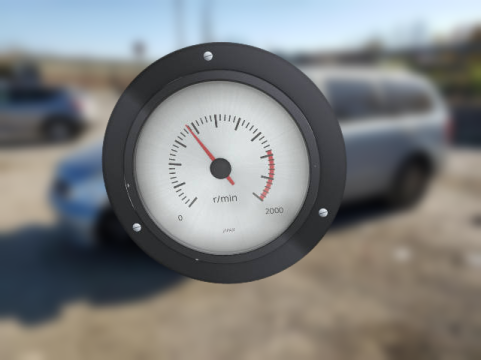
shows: value=760 unit=rpm
